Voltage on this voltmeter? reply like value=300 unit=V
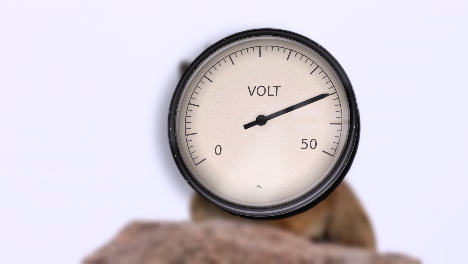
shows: value=40 unit=V
